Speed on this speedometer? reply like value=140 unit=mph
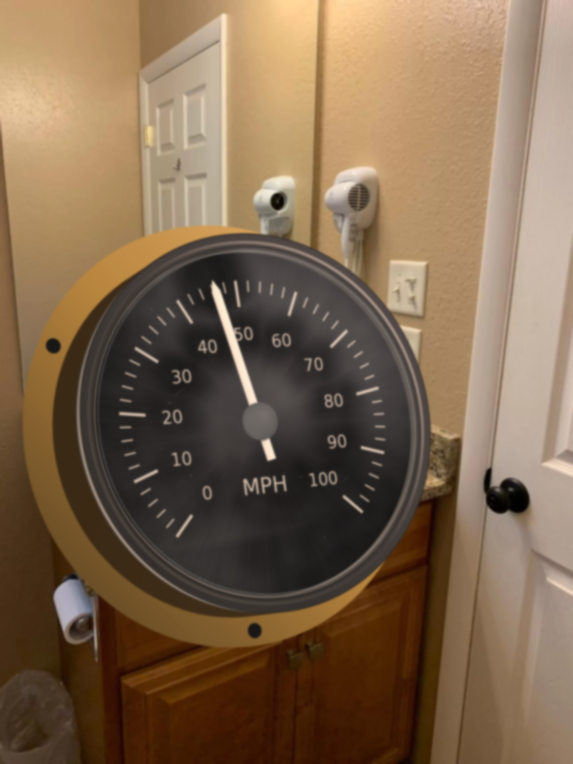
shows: value=46 unit=mph
